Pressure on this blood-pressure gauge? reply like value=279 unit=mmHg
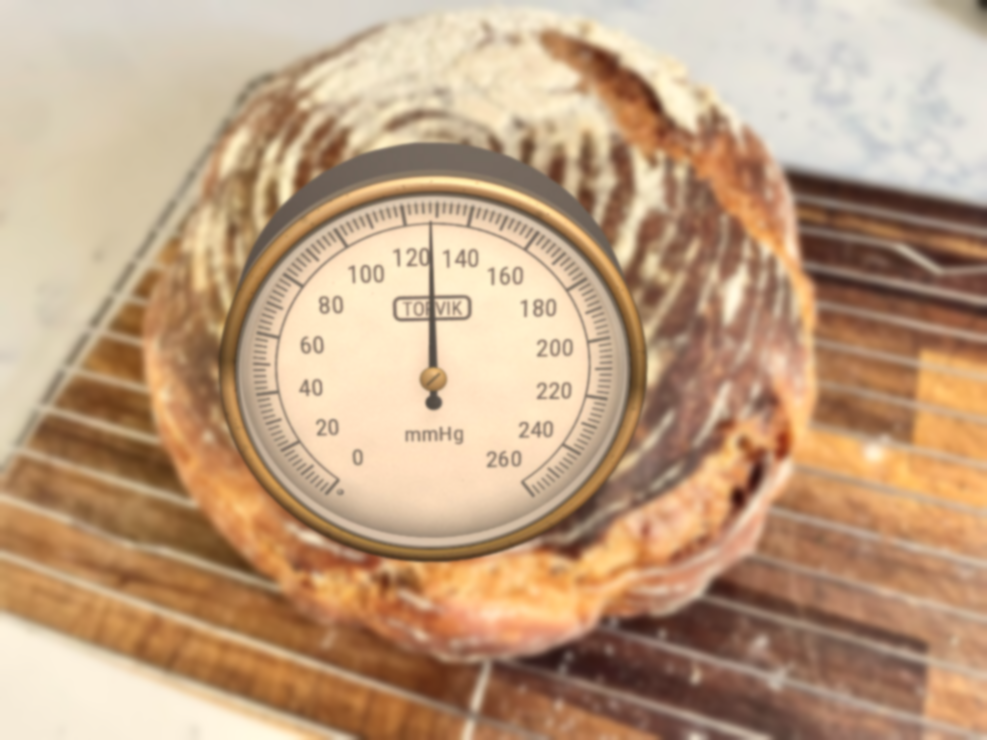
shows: value=128 unit=mmHg
